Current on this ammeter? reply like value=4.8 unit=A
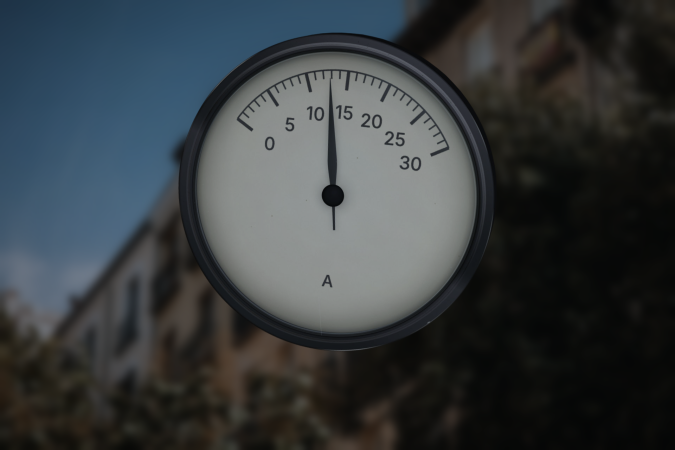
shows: value=13 unit=A
